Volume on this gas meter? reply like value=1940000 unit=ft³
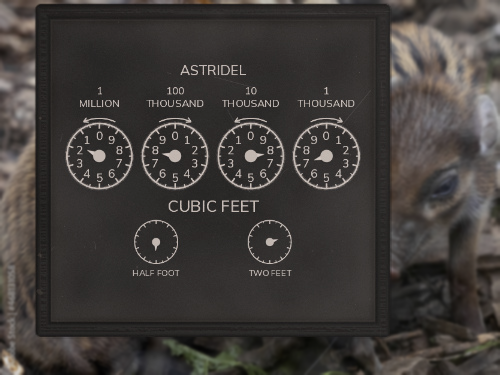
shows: value=177700 unit=ft³
